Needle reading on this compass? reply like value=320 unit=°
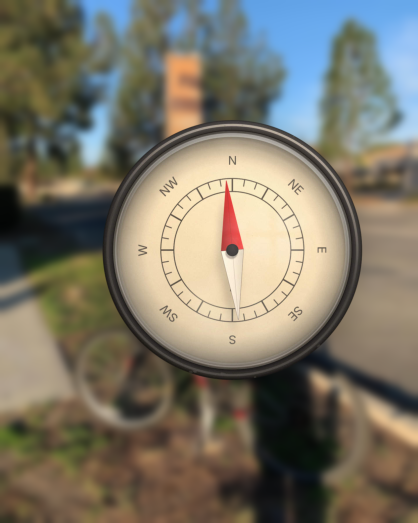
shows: value=355 unit=°
